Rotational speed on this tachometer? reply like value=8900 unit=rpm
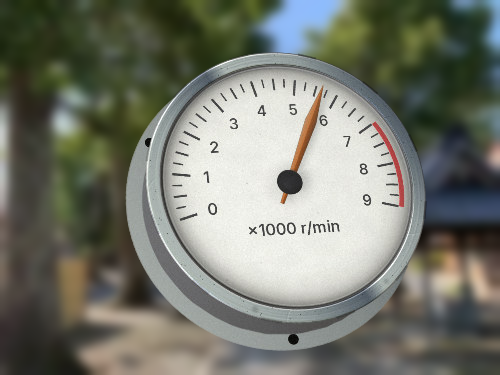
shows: value=5625 unit=rpm
